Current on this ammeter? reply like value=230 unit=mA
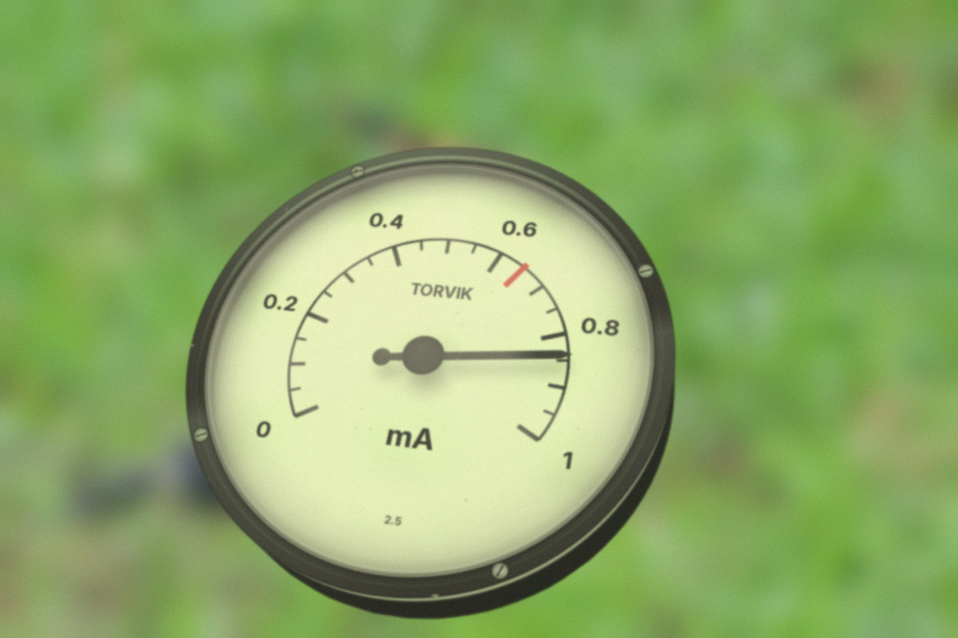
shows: value=0.85 unit=mA
